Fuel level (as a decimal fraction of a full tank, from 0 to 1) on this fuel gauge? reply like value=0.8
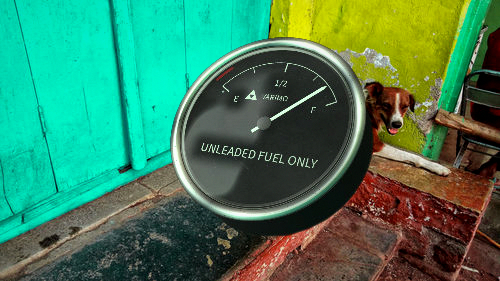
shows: value=0.875
